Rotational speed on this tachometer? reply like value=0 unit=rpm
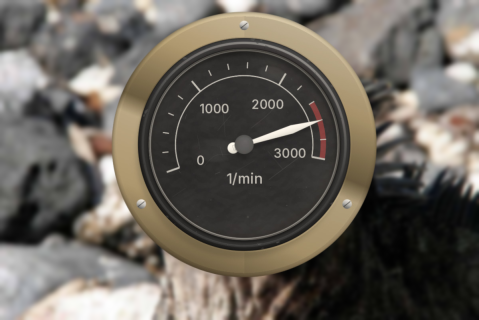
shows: value=2600 unit=rpm
